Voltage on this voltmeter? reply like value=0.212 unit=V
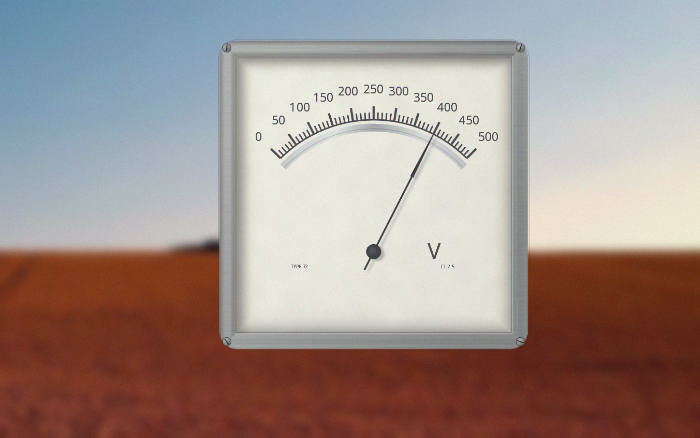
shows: value=400 unit=V
